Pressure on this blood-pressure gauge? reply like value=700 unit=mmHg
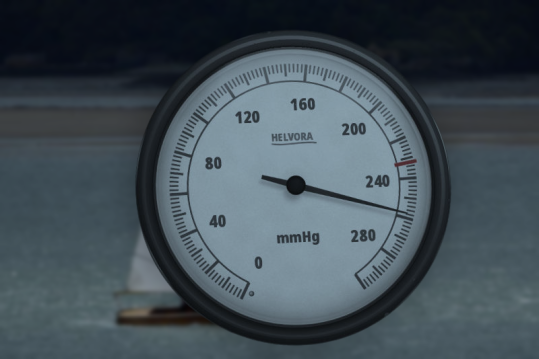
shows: value=258 unit=mmHg
